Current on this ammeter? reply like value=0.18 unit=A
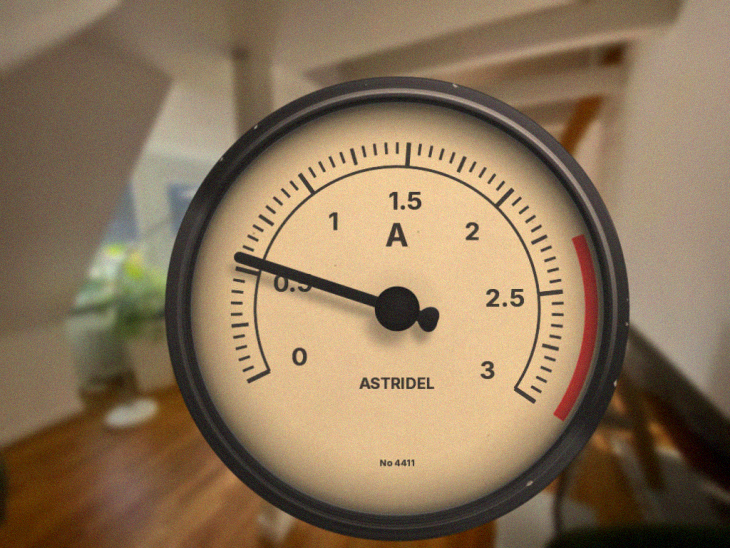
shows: value=0.55 unit=A
